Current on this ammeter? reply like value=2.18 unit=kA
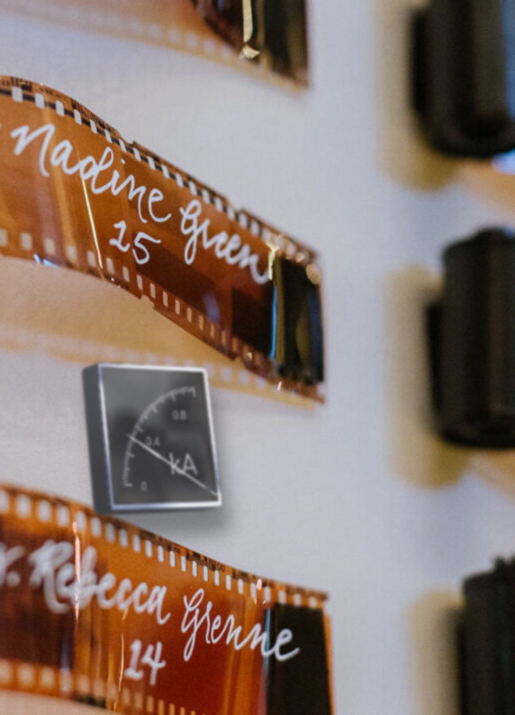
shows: value=0.3 unit=kA
